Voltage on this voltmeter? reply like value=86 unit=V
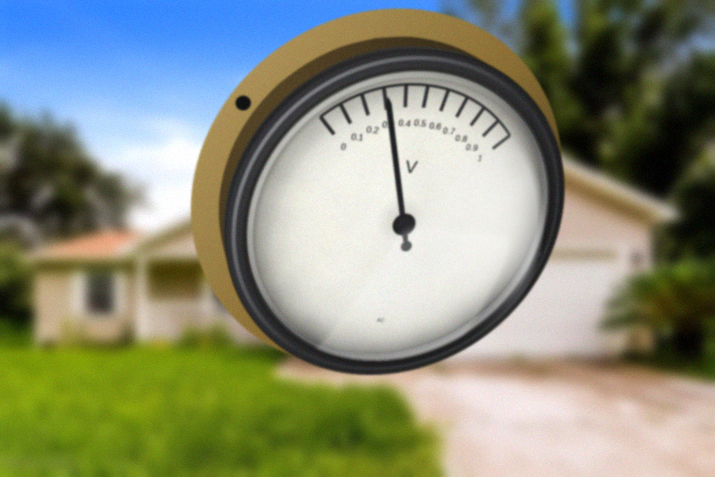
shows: value=0.3 unit=V
